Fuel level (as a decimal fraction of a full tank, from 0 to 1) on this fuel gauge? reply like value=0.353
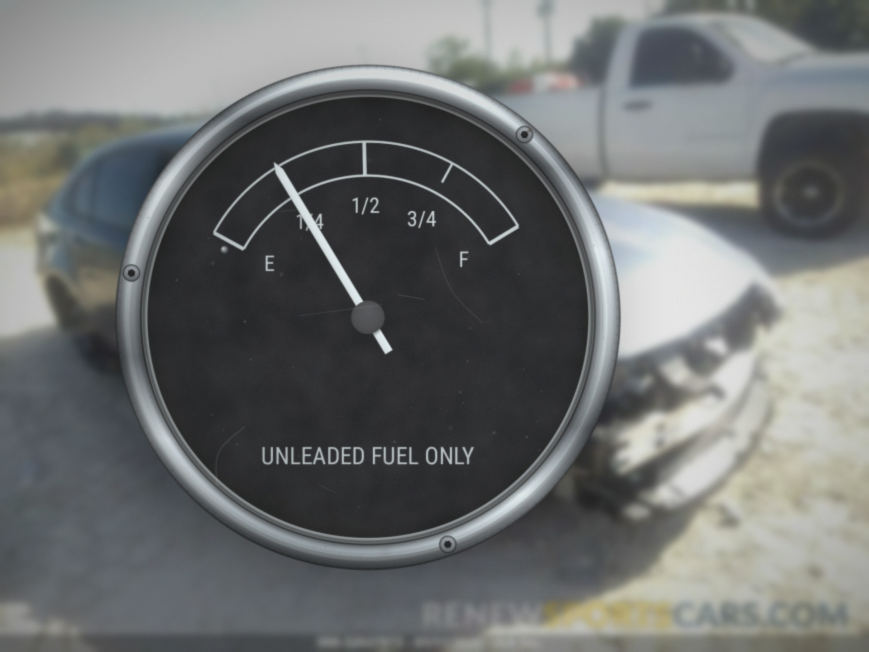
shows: value=0.25
